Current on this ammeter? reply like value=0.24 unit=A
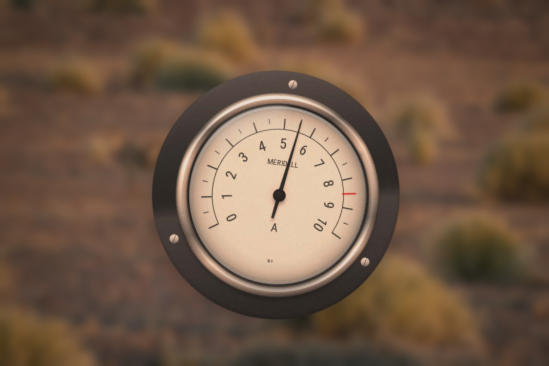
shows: value=5.5 unit=A
